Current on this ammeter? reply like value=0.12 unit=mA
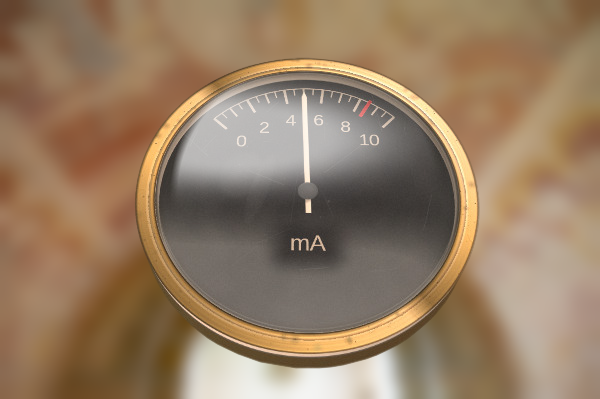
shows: value=5 unit=mA
